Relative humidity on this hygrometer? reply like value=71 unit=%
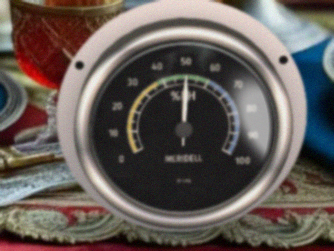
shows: value=50 unit=%
